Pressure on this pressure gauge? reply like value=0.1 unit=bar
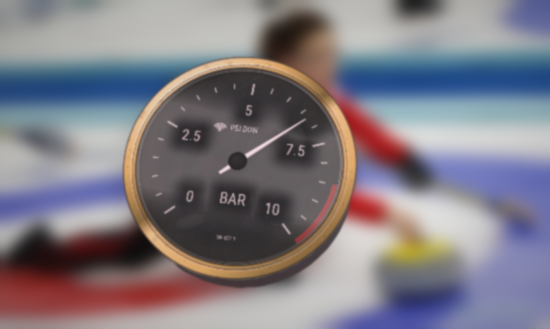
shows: value=6.75 unit=bar
